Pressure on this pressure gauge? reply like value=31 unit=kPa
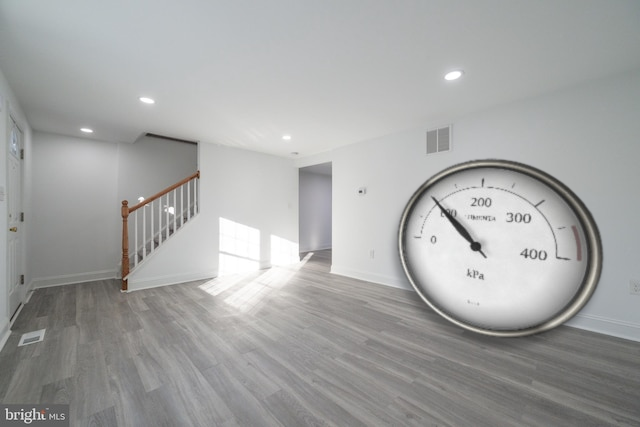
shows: value=100 unit=kPa
